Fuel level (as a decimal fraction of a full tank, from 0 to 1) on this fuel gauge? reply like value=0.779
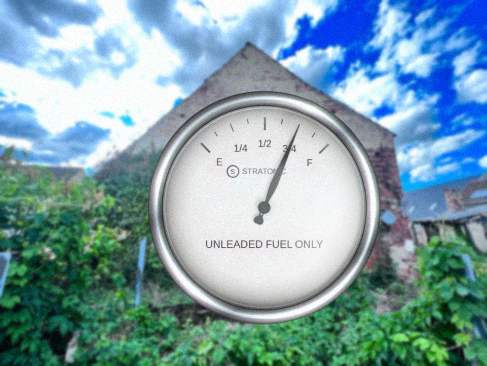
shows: value=0.75
